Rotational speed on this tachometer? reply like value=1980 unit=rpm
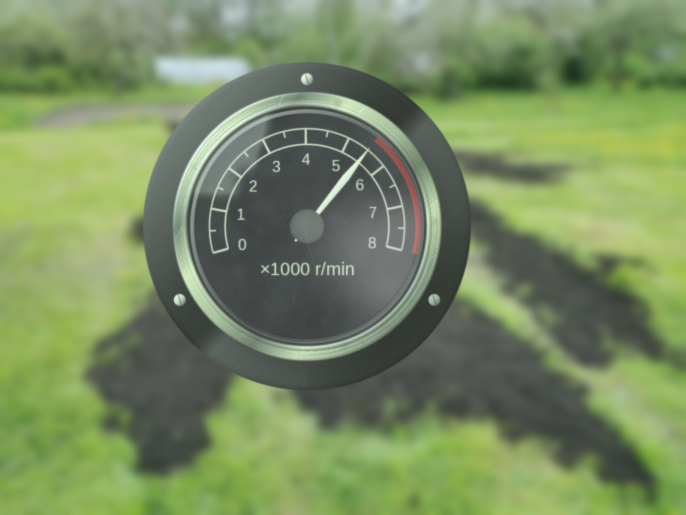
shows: value=5500 unit=rpm
